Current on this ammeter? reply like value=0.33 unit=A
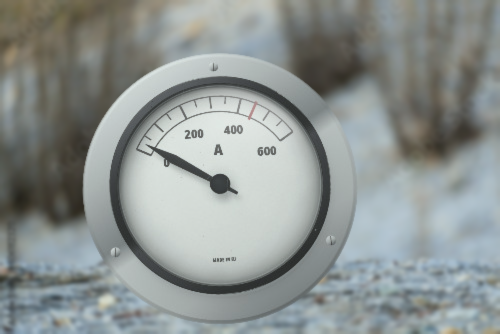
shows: value=25 unit=A
